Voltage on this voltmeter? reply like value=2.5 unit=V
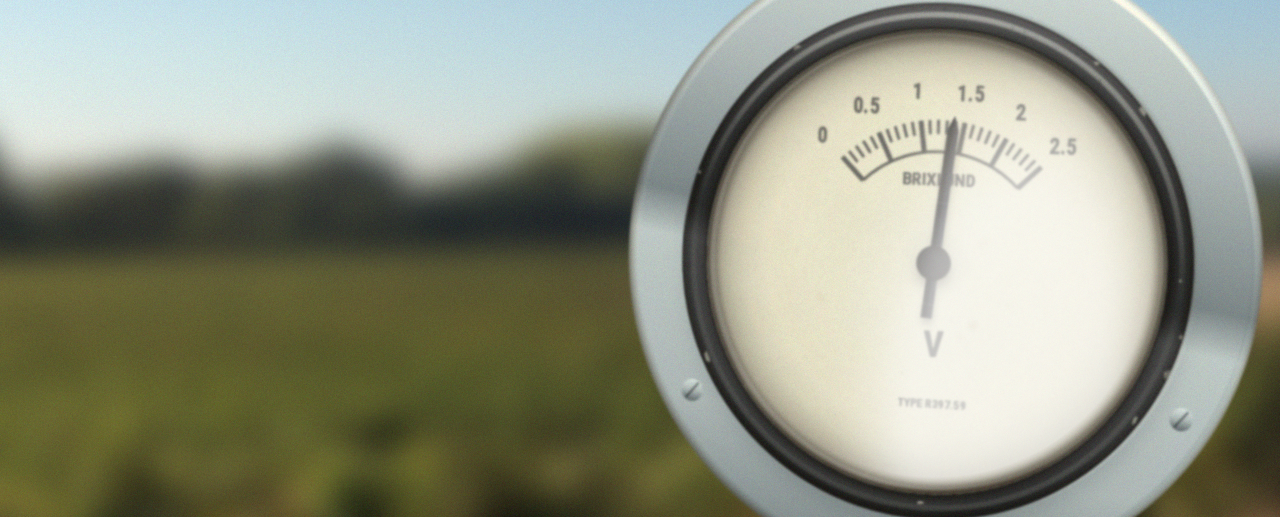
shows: value=1.4 unit=V
